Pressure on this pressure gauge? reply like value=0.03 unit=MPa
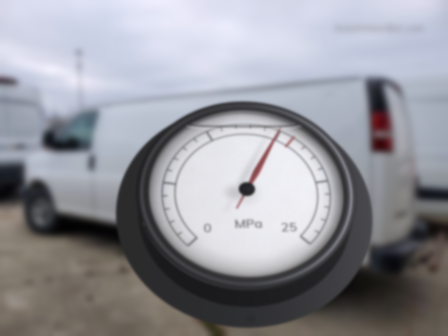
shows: value=15 unit=MPa
